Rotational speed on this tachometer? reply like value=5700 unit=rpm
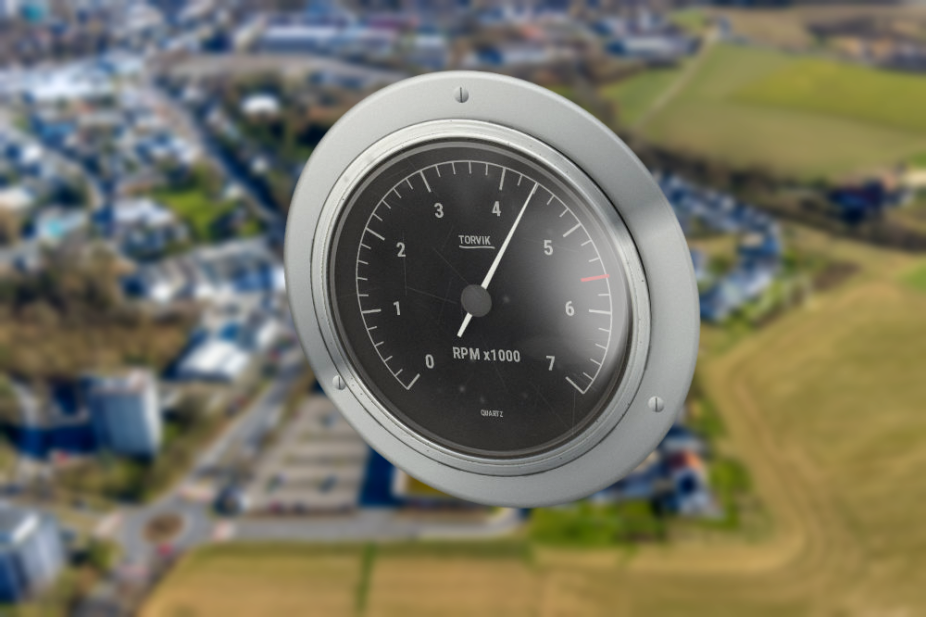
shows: value=4400 unit=rpm
